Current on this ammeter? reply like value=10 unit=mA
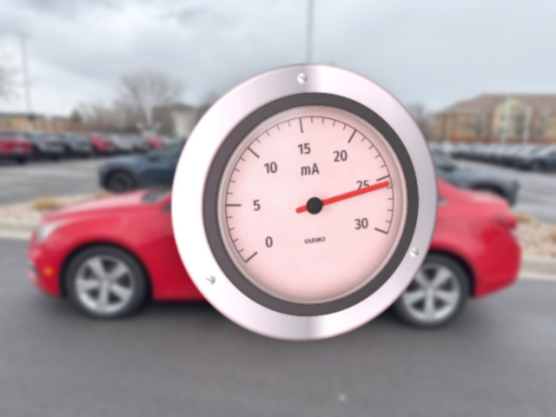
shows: value=25.5 unit=mA
